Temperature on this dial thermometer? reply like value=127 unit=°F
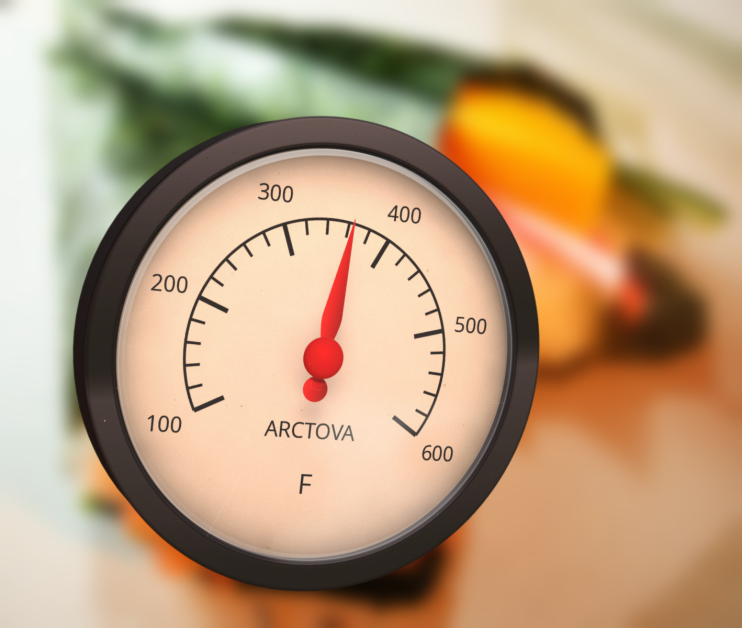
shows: value=360 unit=°F
